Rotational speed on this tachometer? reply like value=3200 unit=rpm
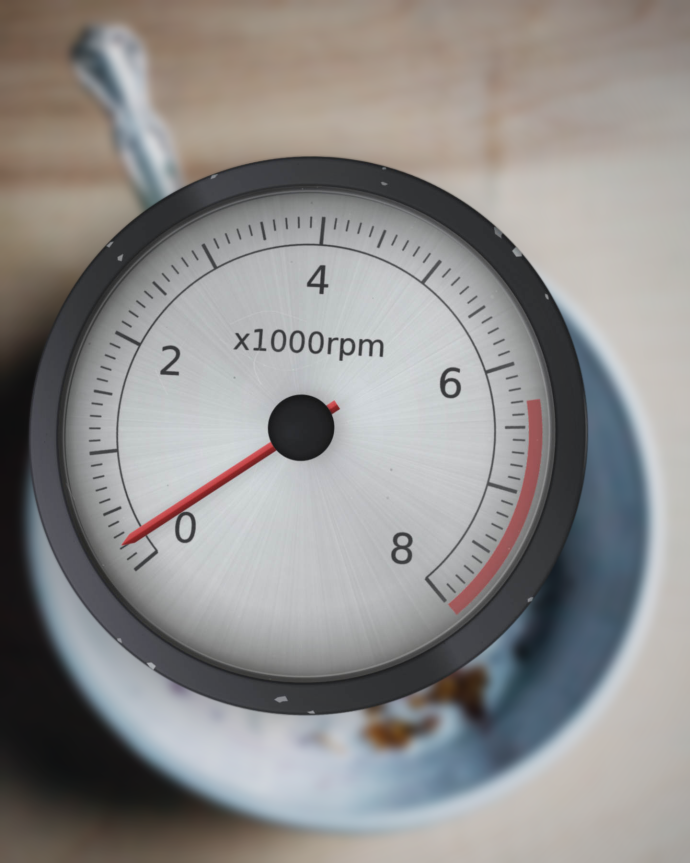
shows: value=200 unit=rpm
